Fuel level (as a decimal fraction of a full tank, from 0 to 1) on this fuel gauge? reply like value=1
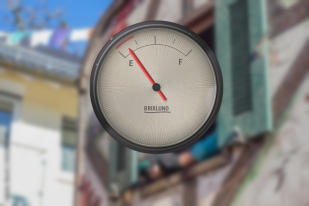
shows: value=0.125
